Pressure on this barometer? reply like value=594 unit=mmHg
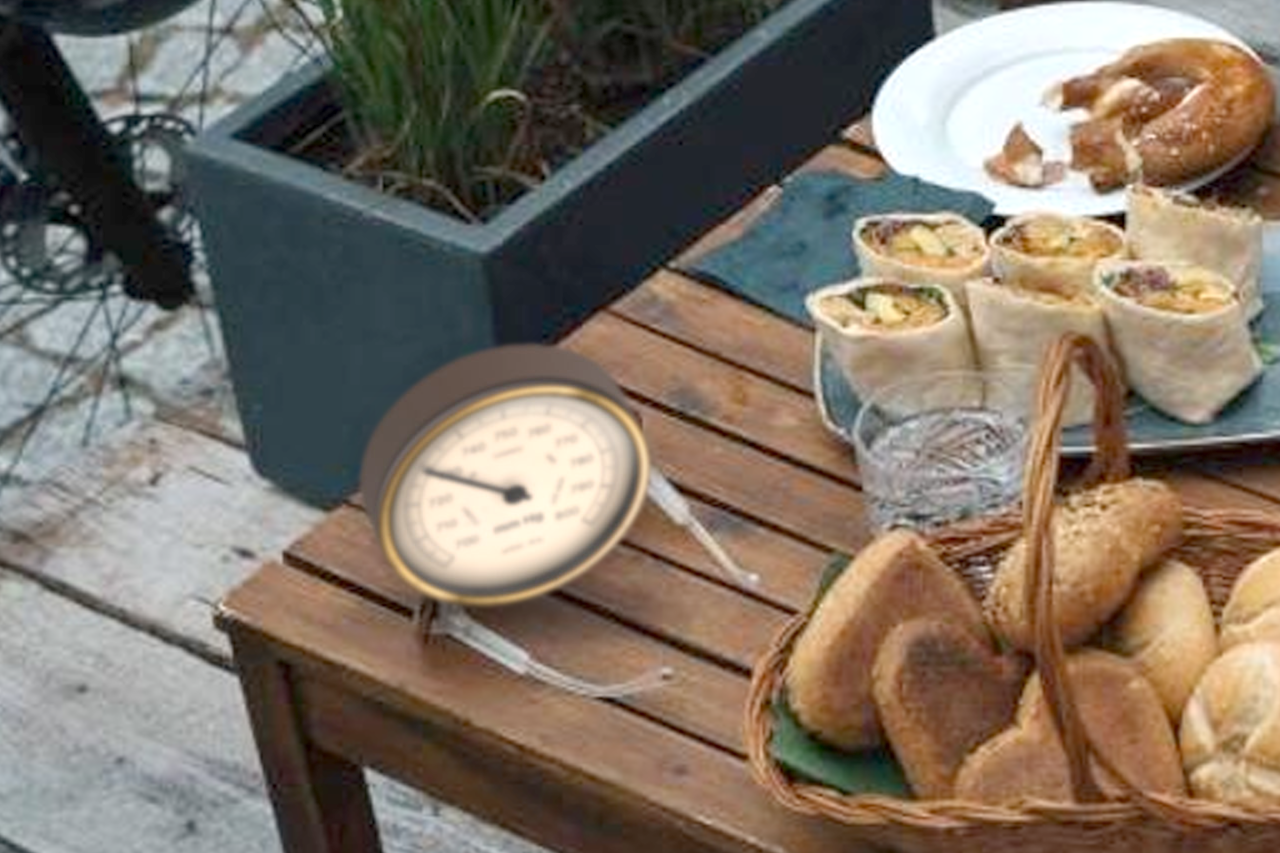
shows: value=730 unit=mmHg
